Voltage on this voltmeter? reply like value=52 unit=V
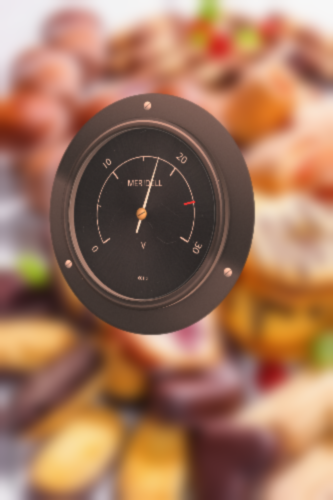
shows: value=17.5 unit=V
